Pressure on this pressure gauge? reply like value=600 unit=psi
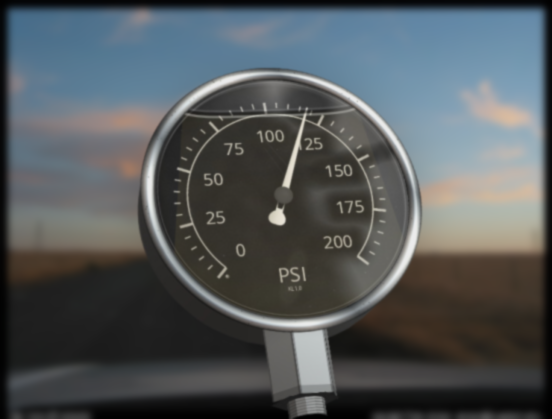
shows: value=117.5 unit=psi
